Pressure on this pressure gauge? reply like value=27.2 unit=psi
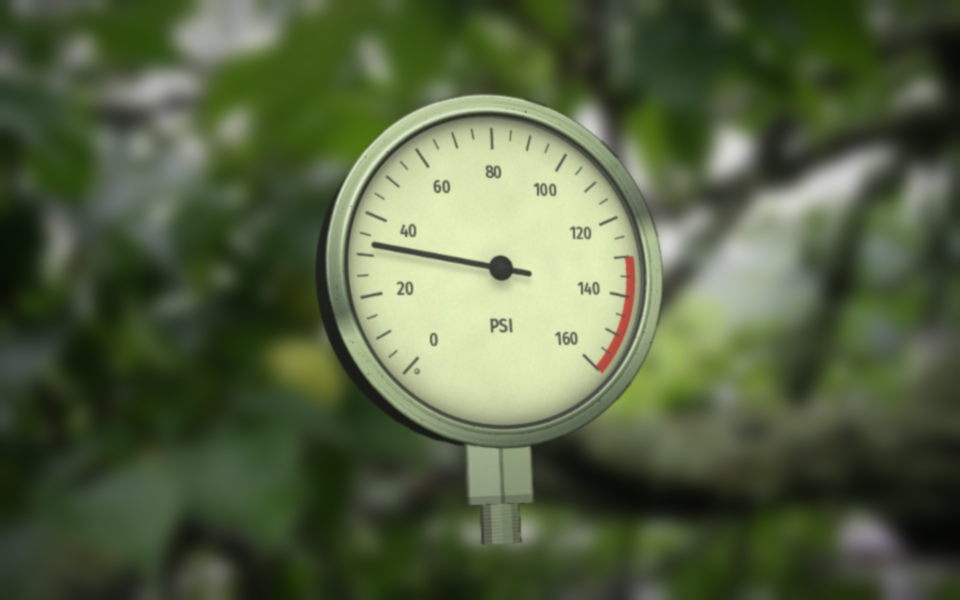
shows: value=32.5 unit=psi
